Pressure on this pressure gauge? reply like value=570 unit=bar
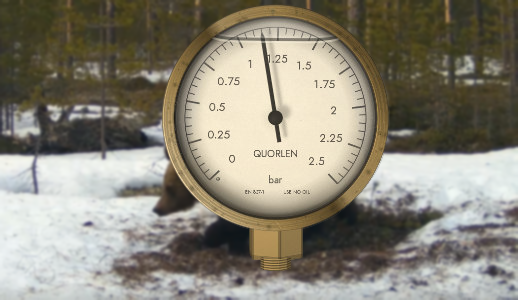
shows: value=1.15 unit=bar
